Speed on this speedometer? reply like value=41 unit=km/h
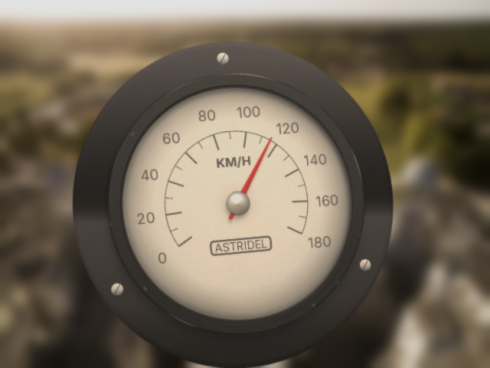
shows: value=115 unit=km/h
